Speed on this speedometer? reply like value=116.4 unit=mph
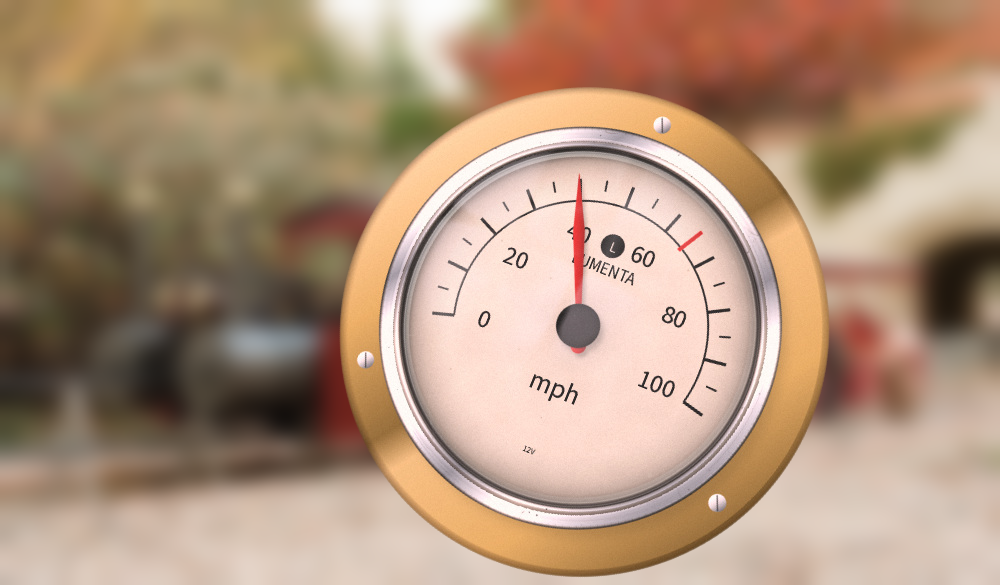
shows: value=40 unit=mph
